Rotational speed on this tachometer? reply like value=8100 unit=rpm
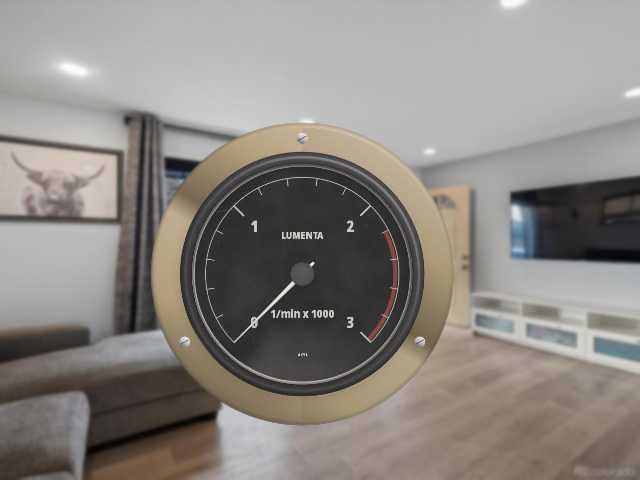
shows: value=0 unit=rpm
